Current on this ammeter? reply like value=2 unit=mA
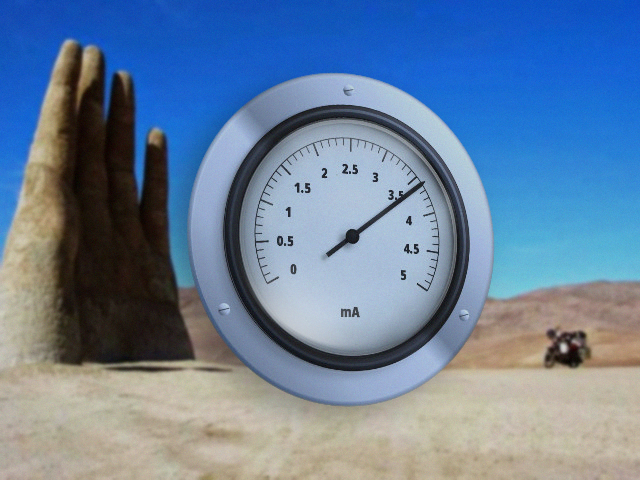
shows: value=3.6 unit=mA
